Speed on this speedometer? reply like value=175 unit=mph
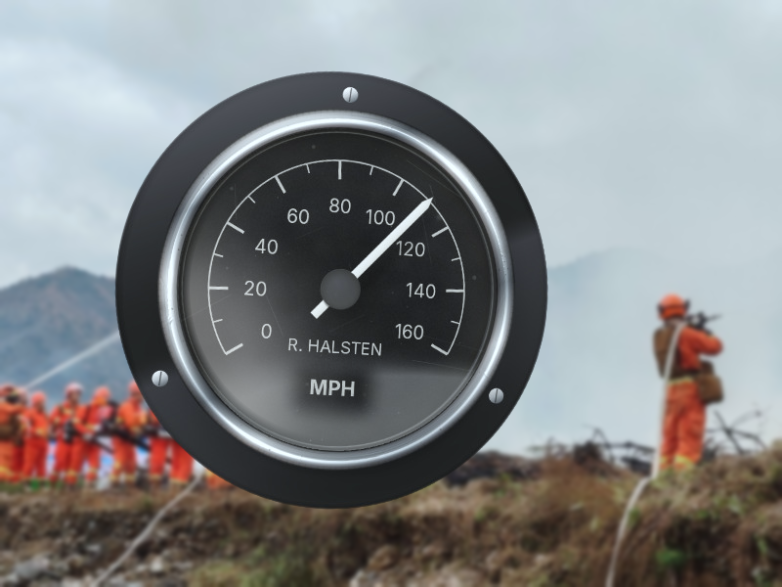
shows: value=110 unit=mph
